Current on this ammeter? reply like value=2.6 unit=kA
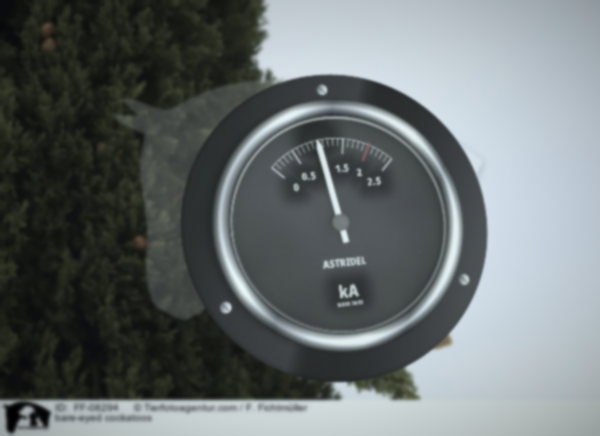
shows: value=1 unit=kA
